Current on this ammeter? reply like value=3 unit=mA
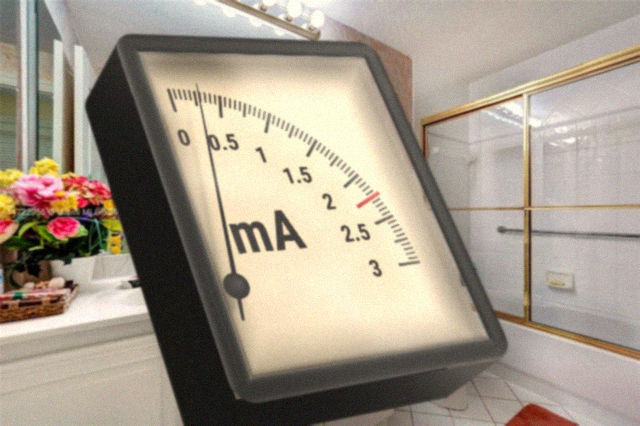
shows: value=0.25 unit=mA
